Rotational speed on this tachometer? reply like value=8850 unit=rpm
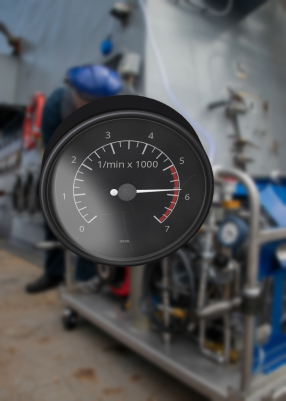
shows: value=5750 unit=rpm
